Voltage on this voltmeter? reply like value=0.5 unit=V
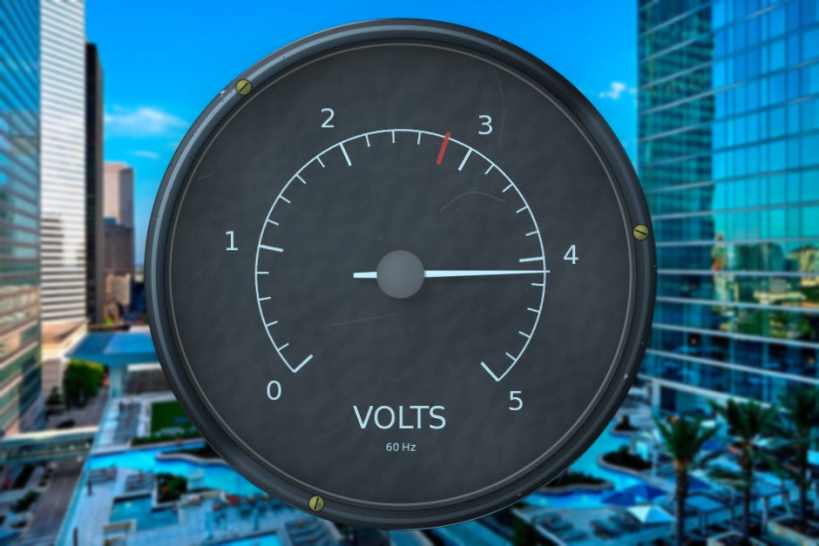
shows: value=4.1 unit=V
